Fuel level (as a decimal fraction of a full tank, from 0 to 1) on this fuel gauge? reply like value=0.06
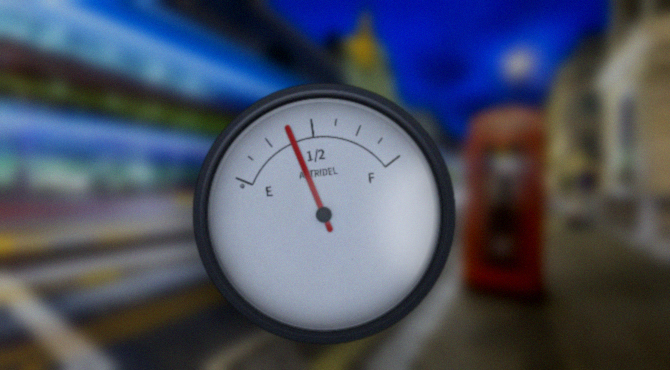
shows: value=0.375
